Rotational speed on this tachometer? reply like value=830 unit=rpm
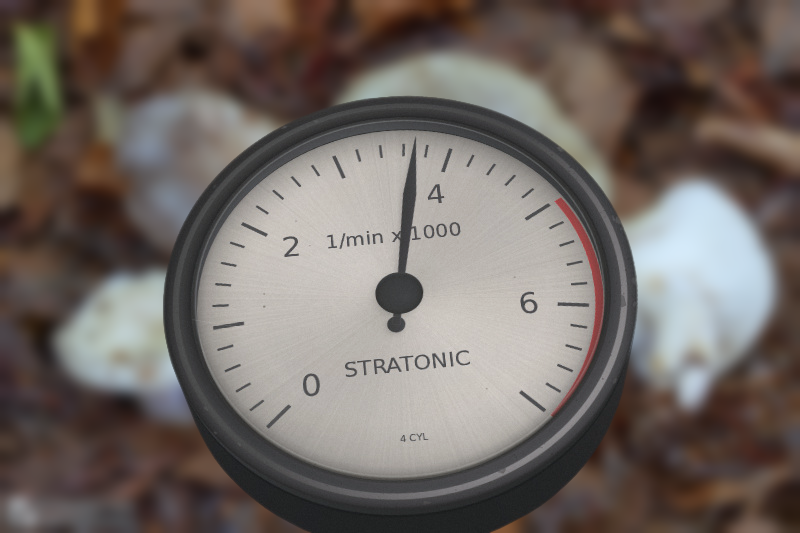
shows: value=3700 unit=rpm
